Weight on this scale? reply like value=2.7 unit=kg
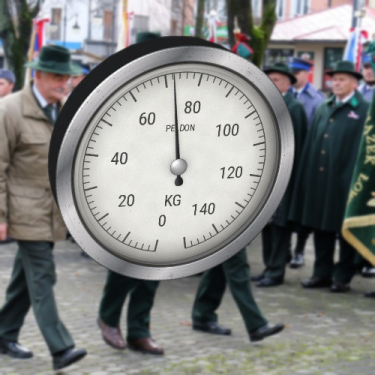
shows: value=72 unit=kg
